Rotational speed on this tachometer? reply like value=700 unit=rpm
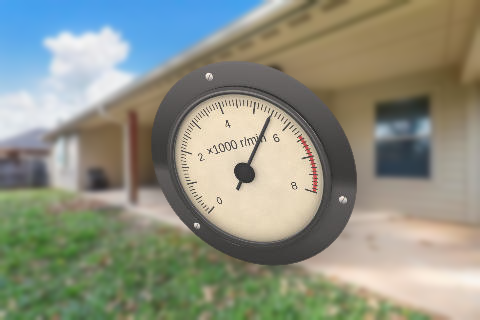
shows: value=5500 unit=rpm
